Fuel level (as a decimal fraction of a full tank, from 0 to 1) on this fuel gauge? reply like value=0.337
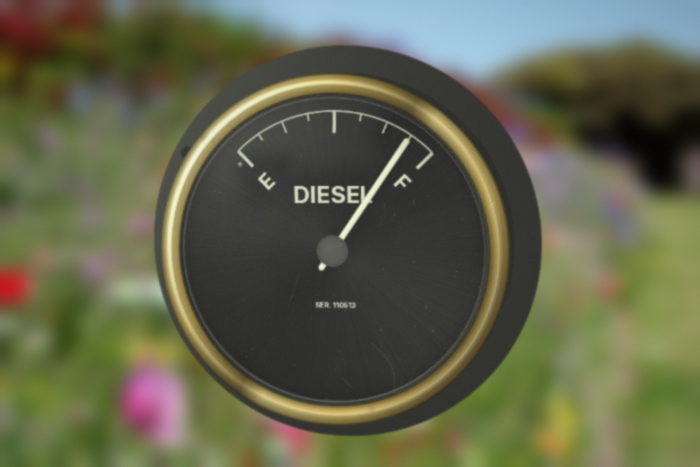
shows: value=0.875
